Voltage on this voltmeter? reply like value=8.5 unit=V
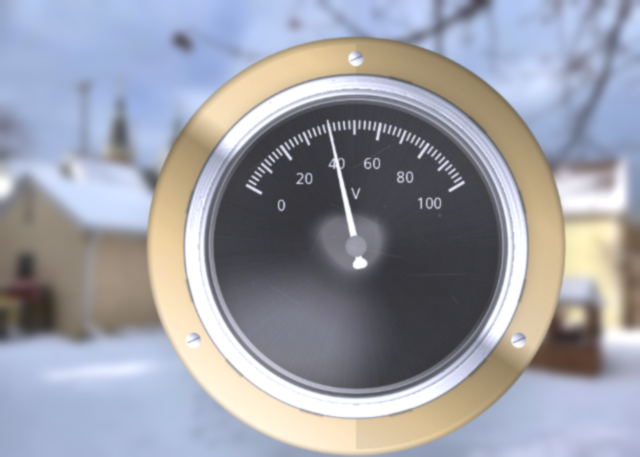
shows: value=40 unit=V
